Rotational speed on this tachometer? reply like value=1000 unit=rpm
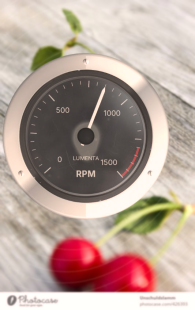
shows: value=850 unit=rpm
